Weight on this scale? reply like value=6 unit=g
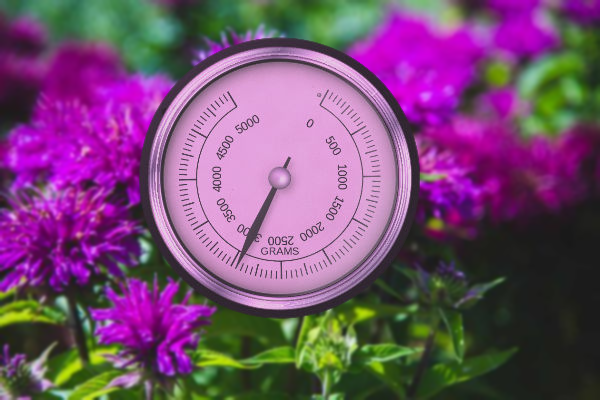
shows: value=2950 unit=g
